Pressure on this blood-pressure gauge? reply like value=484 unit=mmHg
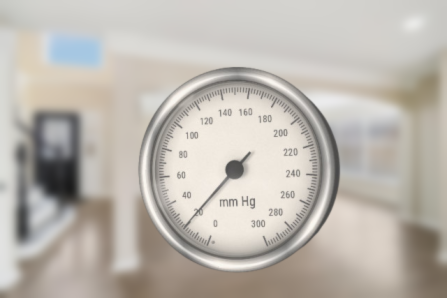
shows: value=20 unit=mmHg
